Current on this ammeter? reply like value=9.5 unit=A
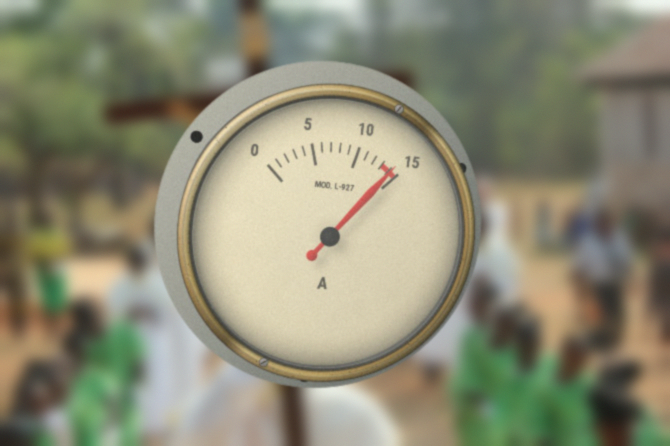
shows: value=14 unit=A
